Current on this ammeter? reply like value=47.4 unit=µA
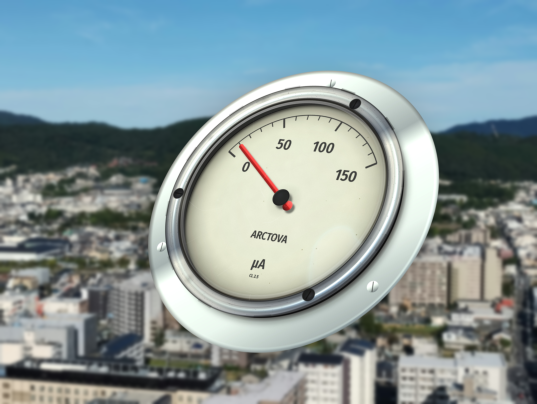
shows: value=10 unit=µA
